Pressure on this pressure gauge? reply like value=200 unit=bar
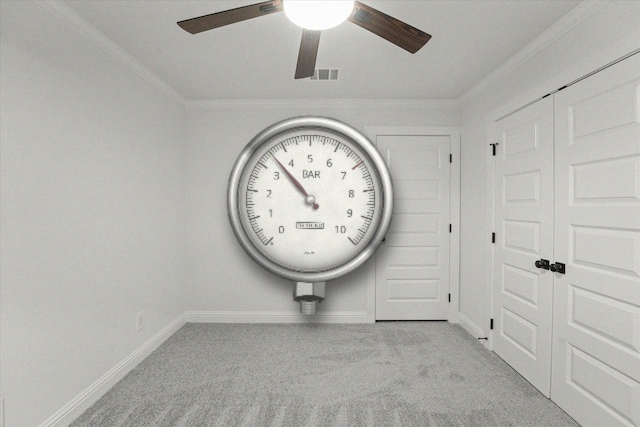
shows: value=3.5 unit=bar
